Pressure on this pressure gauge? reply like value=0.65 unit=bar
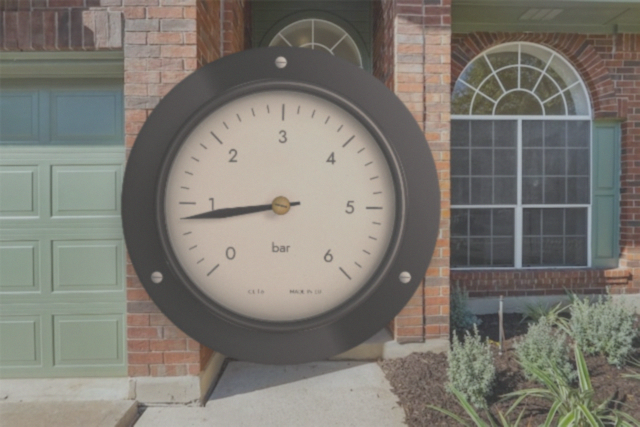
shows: value=0.8 unit=bar
